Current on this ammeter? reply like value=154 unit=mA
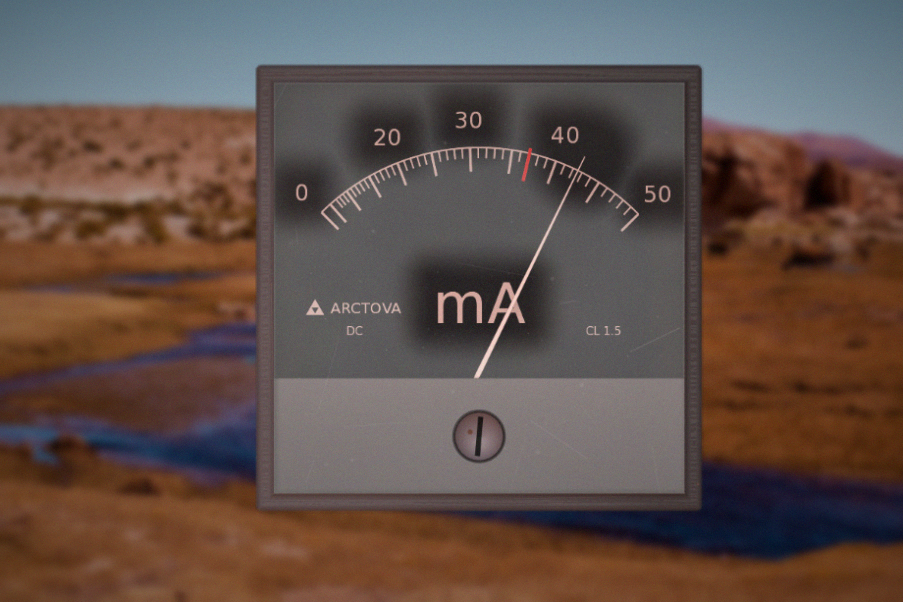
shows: value=42.5 unit=mA
